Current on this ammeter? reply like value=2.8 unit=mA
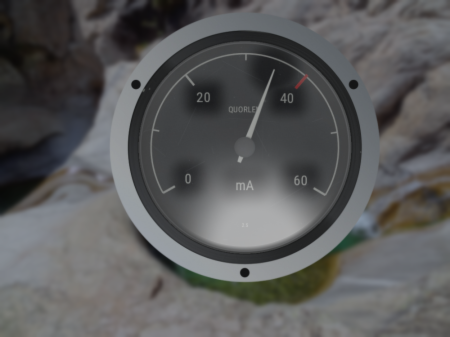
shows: value=35 unit=mA
